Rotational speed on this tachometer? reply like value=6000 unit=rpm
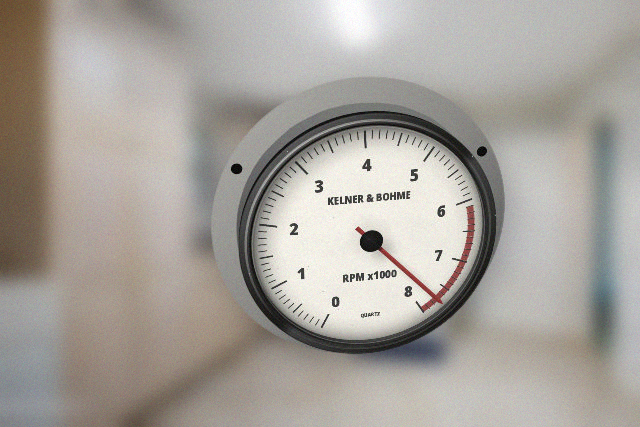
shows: value=7700 unit=rpm
